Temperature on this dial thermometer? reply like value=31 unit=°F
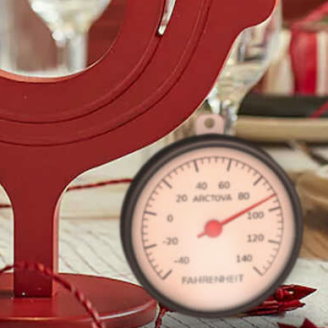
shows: value=92 unit=°F
